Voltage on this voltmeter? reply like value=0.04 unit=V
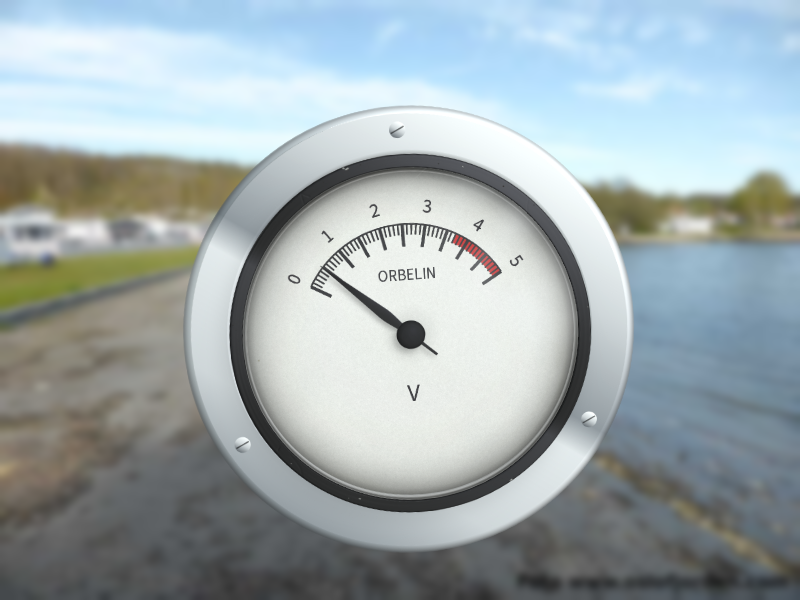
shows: value=0.5 unit=V
